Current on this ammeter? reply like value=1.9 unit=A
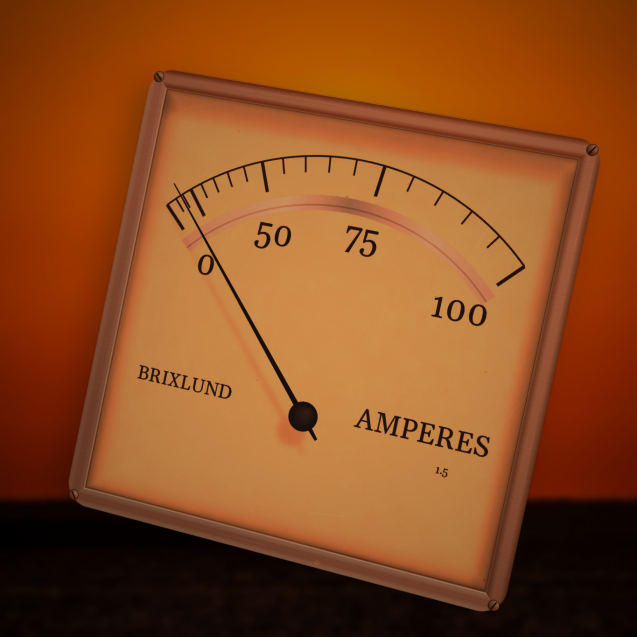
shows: value=20 unit=A
